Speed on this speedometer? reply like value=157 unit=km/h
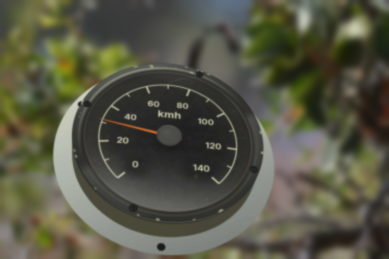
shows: value=30 unit=km/h
